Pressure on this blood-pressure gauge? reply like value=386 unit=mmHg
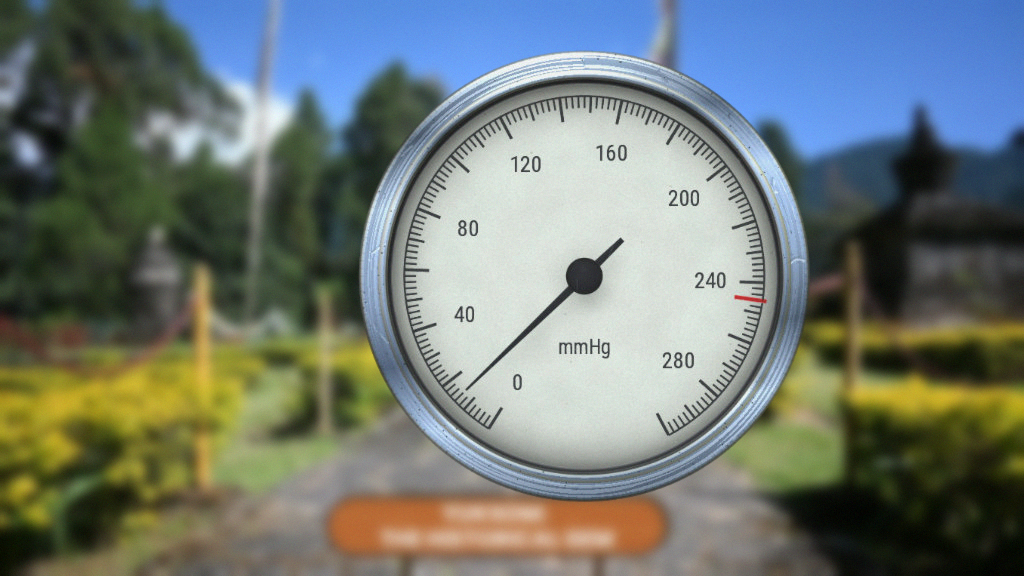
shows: value=14 unit=mmHg
